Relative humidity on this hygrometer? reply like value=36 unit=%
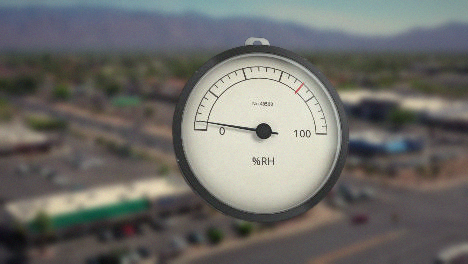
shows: value=4 unit=%
